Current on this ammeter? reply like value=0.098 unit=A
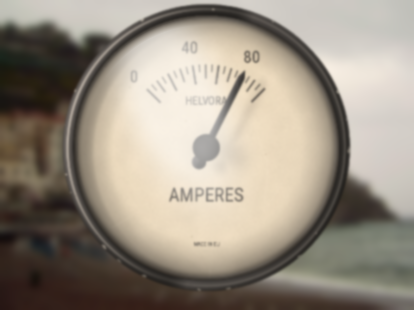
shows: value=80 unit=A
